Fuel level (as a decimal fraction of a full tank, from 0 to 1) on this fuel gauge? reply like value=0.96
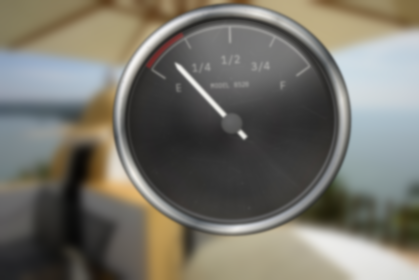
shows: value=0.125
